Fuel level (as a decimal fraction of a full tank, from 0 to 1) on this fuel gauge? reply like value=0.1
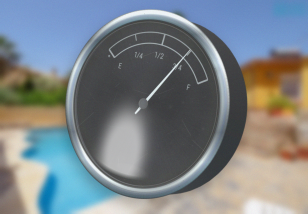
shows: value=0.75
